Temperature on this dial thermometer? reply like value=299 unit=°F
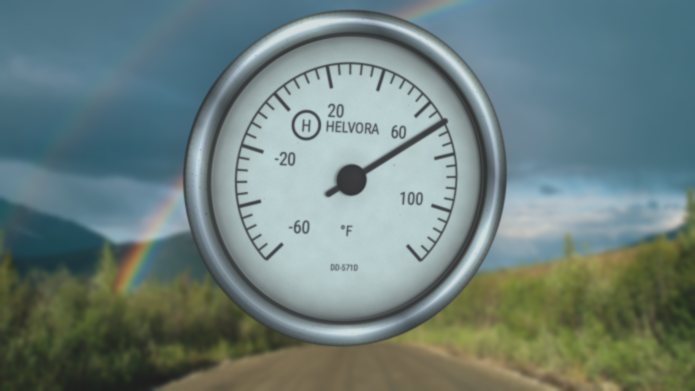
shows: value=68 unit=°F
